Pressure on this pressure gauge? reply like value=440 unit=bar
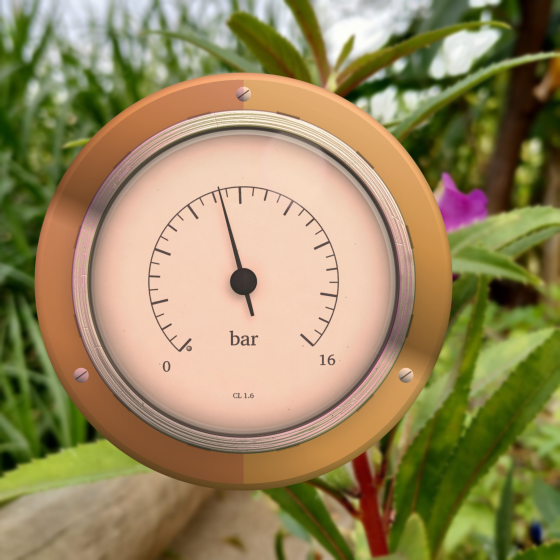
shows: value=7.25 unit=bar
